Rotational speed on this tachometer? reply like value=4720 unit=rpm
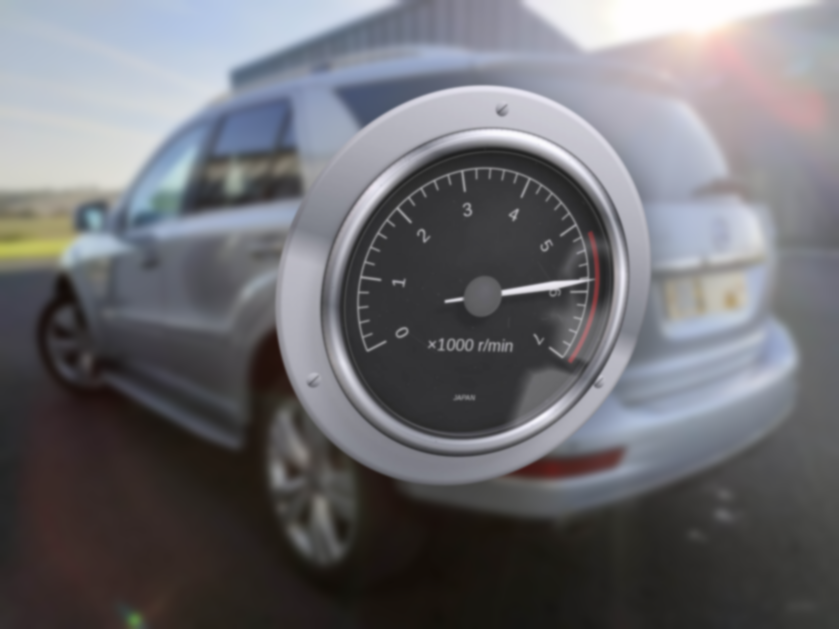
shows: value=5800 unit=rpm
